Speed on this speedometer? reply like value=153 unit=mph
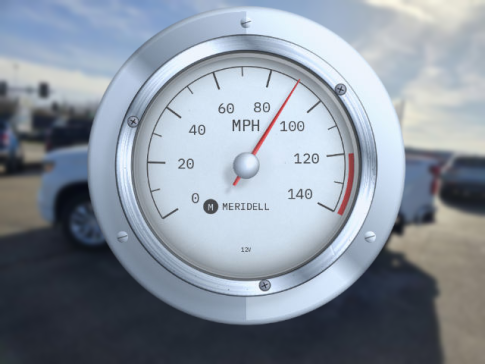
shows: value=90 unit=mph
